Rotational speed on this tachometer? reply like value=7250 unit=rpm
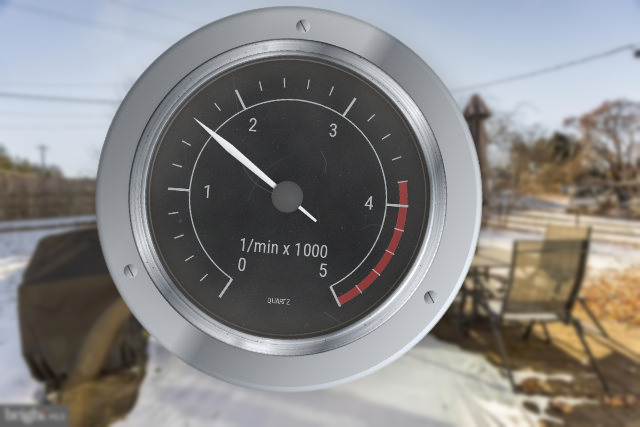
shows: value=1600 unit=rpm
